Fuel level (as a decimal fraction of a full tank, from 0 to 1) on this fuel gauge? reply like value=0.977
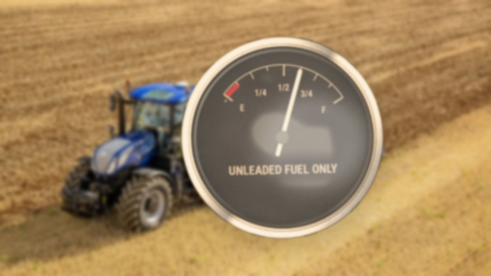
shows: value=0.625
